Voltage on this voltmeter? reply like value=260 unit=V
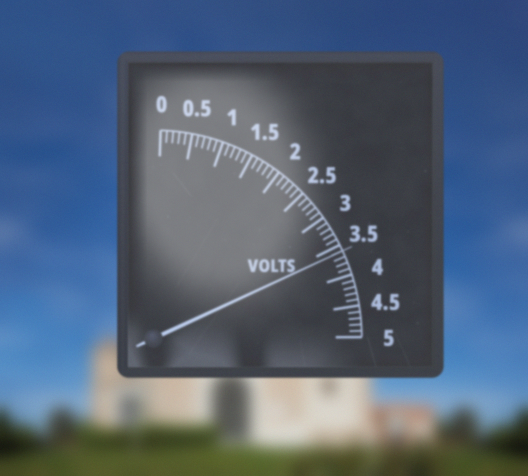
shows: value=3.6 unit=V
